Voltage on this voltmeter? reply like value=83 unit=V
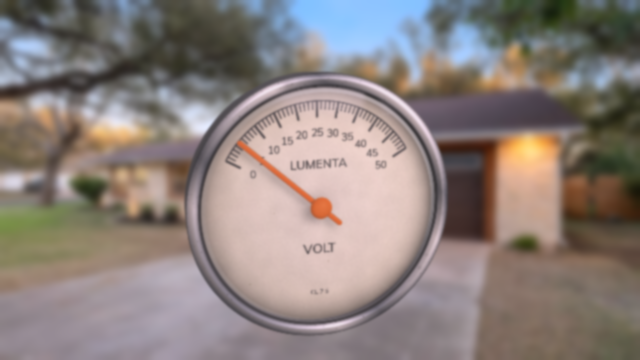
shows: value=5 unit=V
